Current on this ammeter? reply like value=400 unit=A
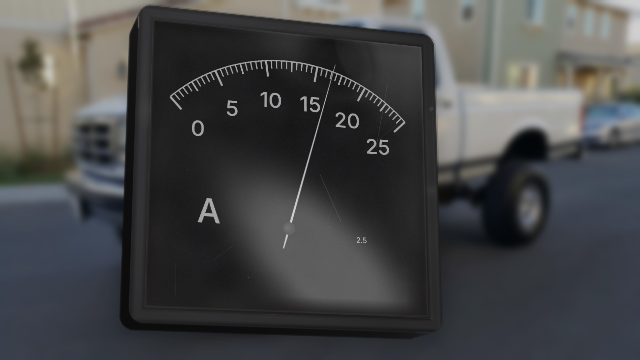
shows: value=16.5 unit=A
